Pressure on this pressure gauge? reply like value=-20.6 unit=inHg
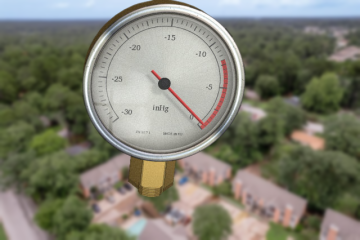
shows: value=-0.5 unit=inHg
